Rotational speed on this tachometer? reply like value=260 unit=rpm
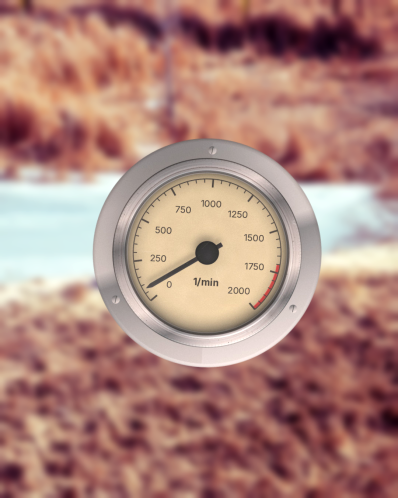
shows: value=75 unit=rpm
